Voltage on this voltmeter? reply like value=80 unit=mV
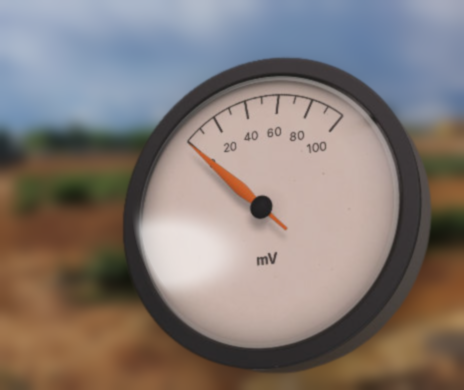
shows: value=0 unit=mV
